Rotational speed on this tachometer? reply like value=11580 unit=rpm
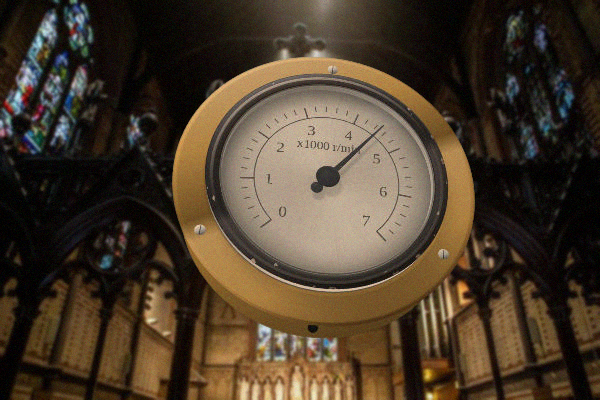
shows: value=4500 unit=rpm
